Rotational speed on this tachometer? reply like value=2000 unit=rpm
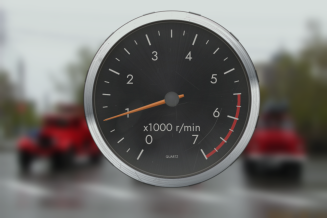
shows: value=1000 unit=rpm
